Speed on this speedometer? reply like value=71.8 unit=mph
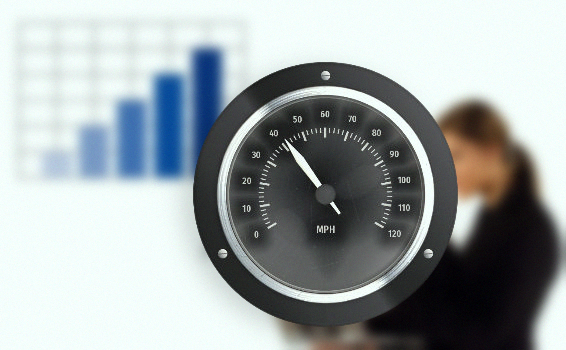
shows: value=42 unit=mph
